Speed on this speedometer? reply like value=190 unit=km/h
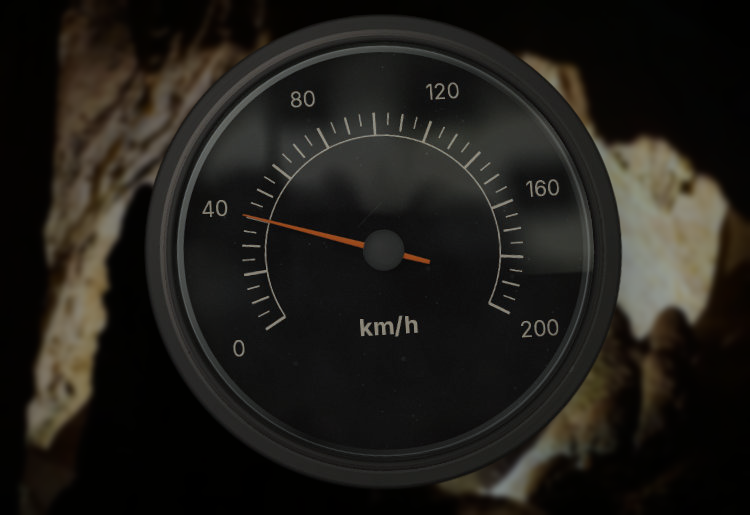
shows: value=40 unit=km/h
